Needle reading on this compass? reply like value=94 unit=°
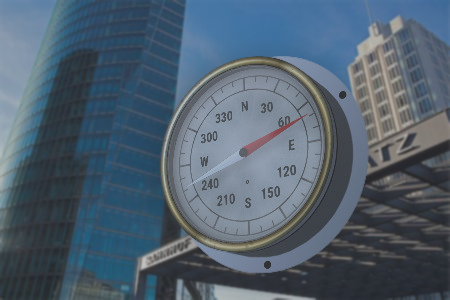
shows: value=70 unit=°
